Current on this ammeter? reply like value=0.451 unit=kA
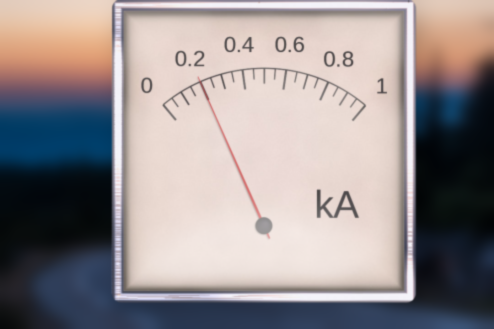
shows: value=0.2 unit=kA
